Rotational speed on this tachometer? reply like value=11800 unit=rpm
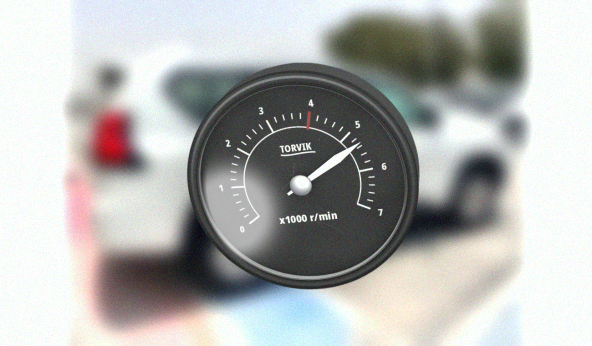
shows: value=5300 unit=rpm
